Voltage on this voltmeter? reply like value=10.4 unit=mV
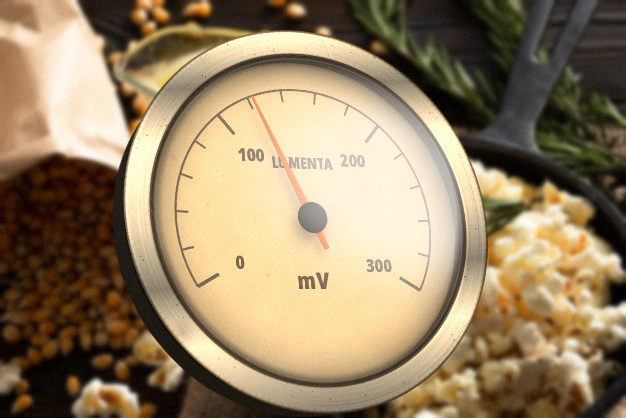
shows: value=120 unit=mV
